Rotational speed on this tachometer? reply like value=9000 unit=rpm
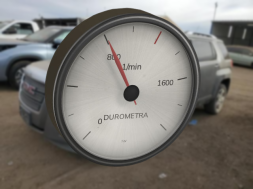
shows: value=800 unit=rpm
